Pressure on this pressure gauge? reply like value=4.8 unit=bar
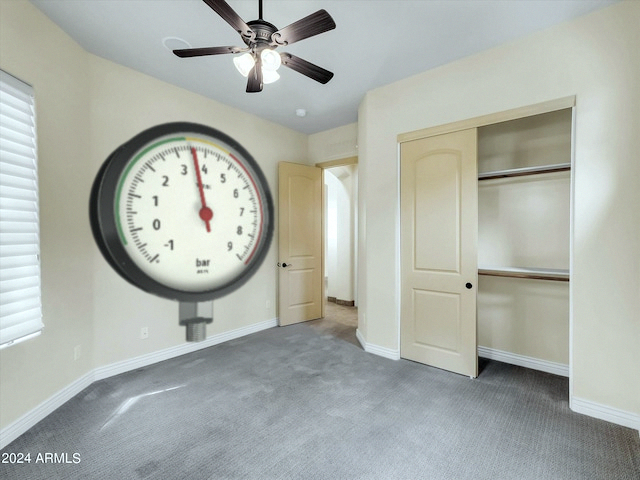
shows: value=3.5 unit=bar
